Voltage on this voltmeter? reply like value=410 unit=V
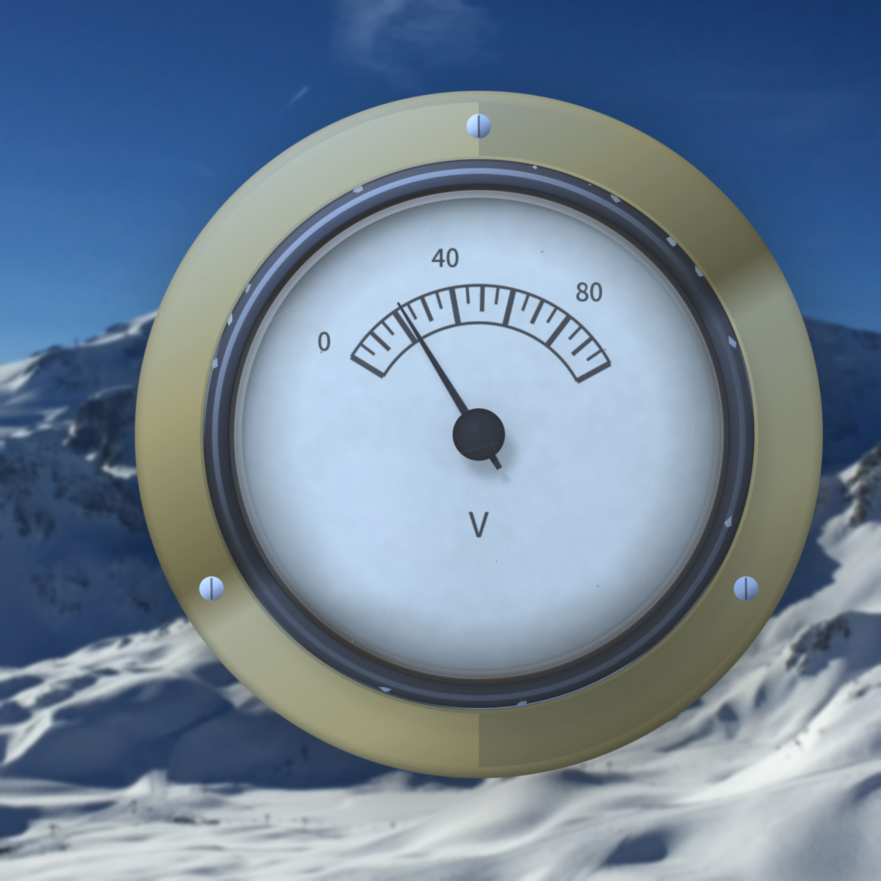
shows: value=22.5 unit=V
